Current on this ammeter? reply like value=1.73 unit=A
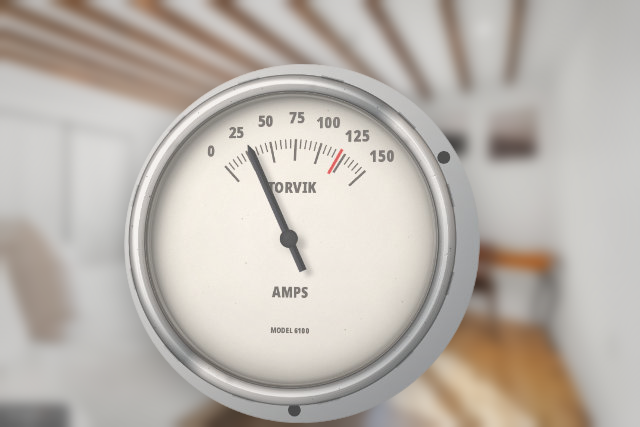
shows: value=30 unit=A
